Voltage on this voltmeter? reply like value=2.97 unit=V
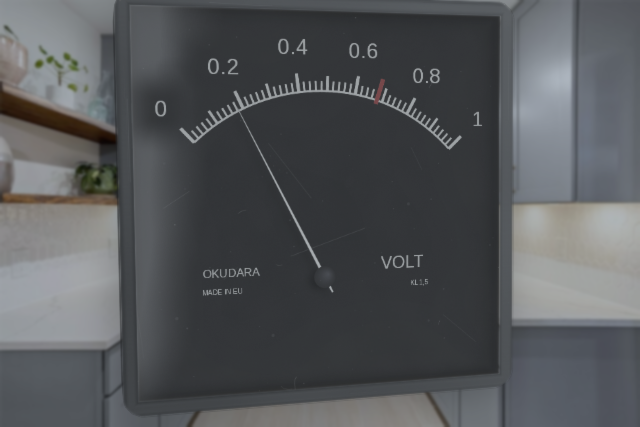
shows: value=0.18 unit=V
